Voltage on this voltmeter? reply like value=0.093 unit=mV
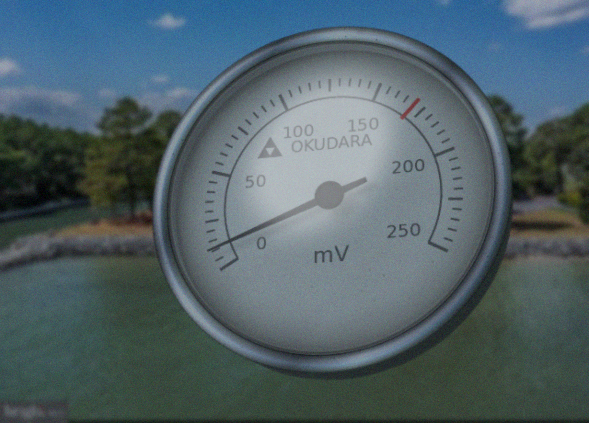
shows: value=10 unit=mV
